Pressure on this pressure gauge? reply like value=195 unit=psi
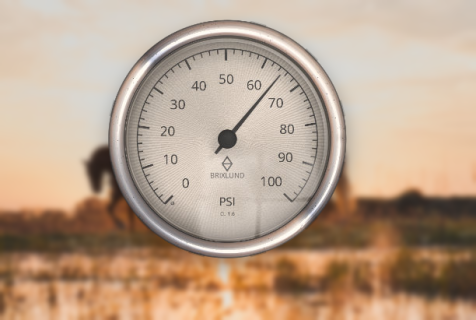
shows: value=65 unit=psi
